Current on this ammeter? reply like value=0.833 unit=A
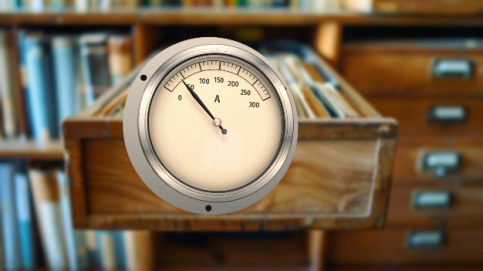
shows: value=40 unit=A
